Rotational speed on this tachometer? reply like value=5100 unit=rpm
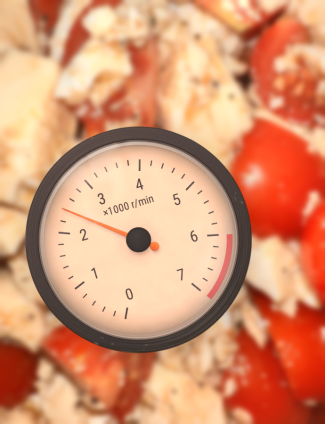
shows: value=2400 unit=rpm
